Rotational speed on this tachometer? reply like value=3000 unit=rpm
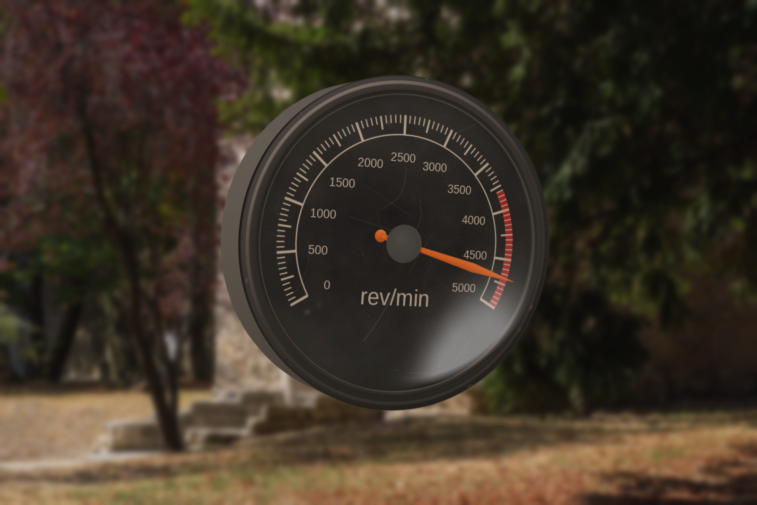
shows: value=4700 unit=rpm
